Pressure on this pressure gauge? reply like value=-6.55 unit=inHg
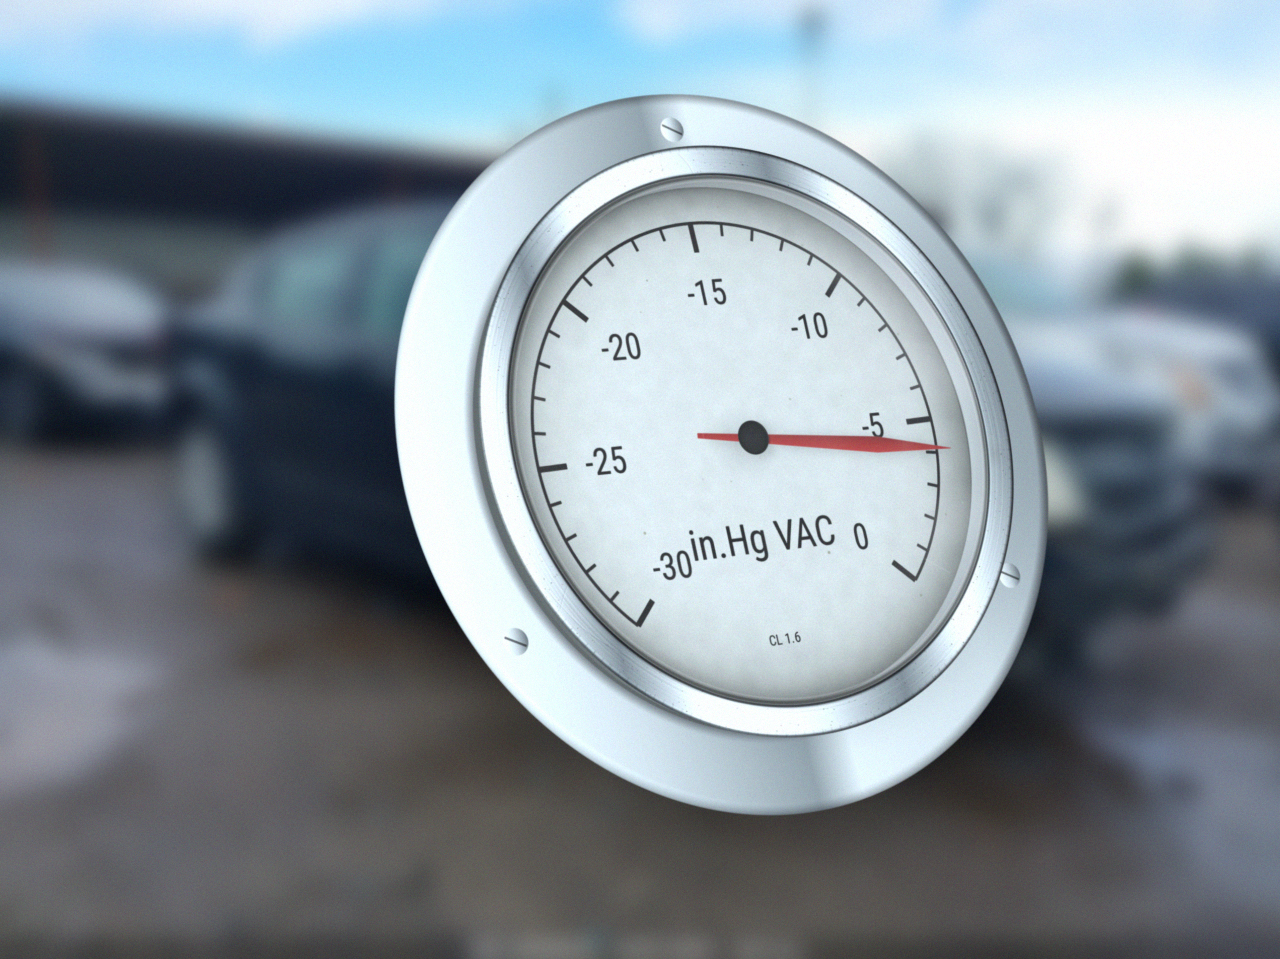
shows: value=-4 unit=inHg
